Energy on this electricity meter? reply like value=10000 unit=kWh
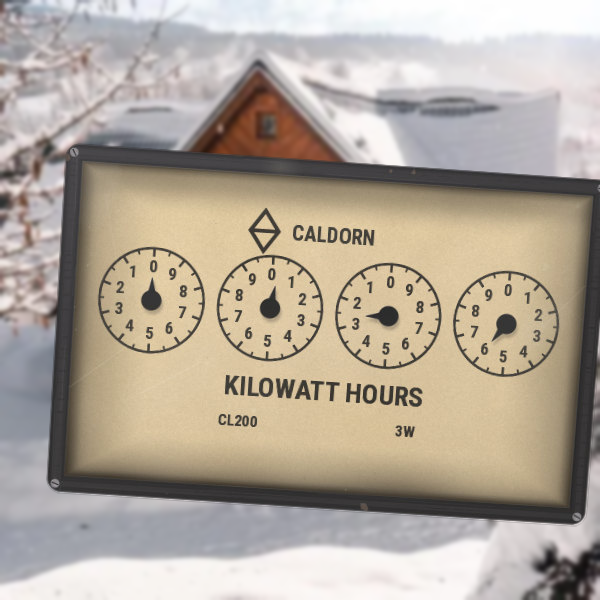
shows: value=26 unit=kWh
